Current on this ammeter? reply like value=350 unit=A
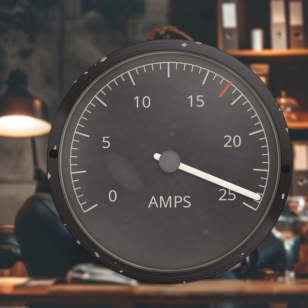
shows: value=24.25 unit=A
